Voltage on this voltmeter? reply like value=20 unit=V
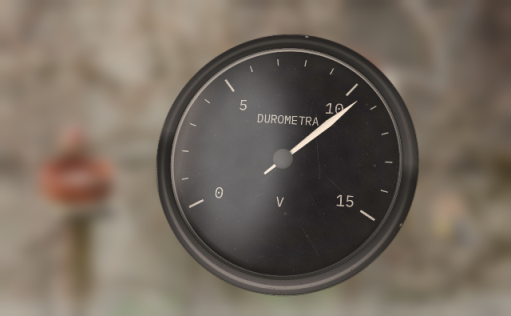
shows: value=10.5 unit=V
